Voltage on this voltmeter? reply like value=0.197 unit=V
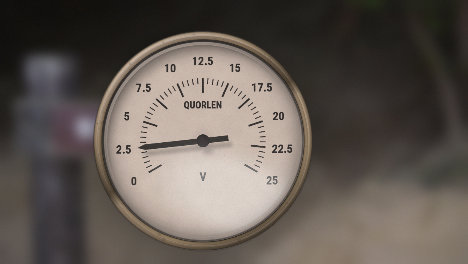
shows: value=2.5 unit=V
